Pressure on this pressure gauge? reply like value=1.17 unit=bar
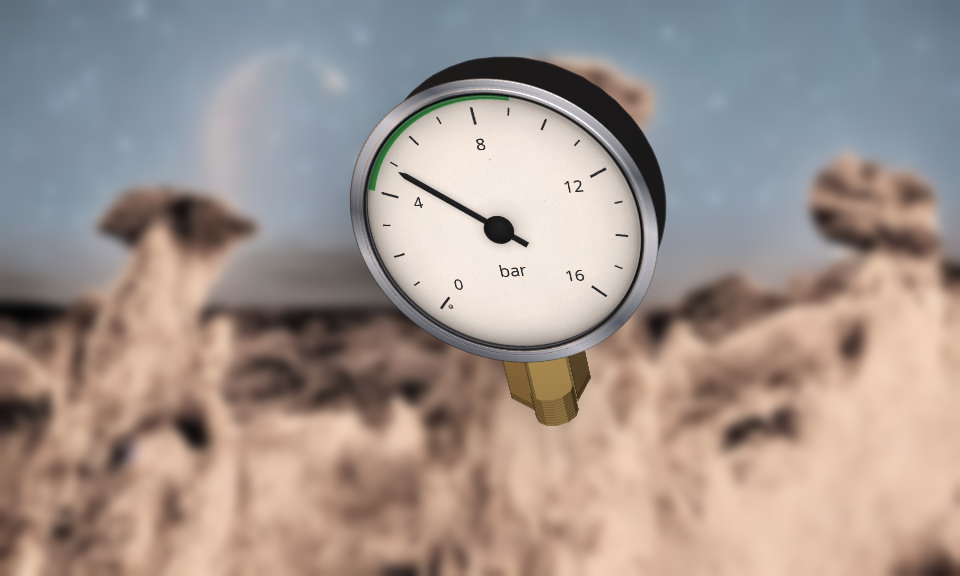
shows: value=5 unit=bar
